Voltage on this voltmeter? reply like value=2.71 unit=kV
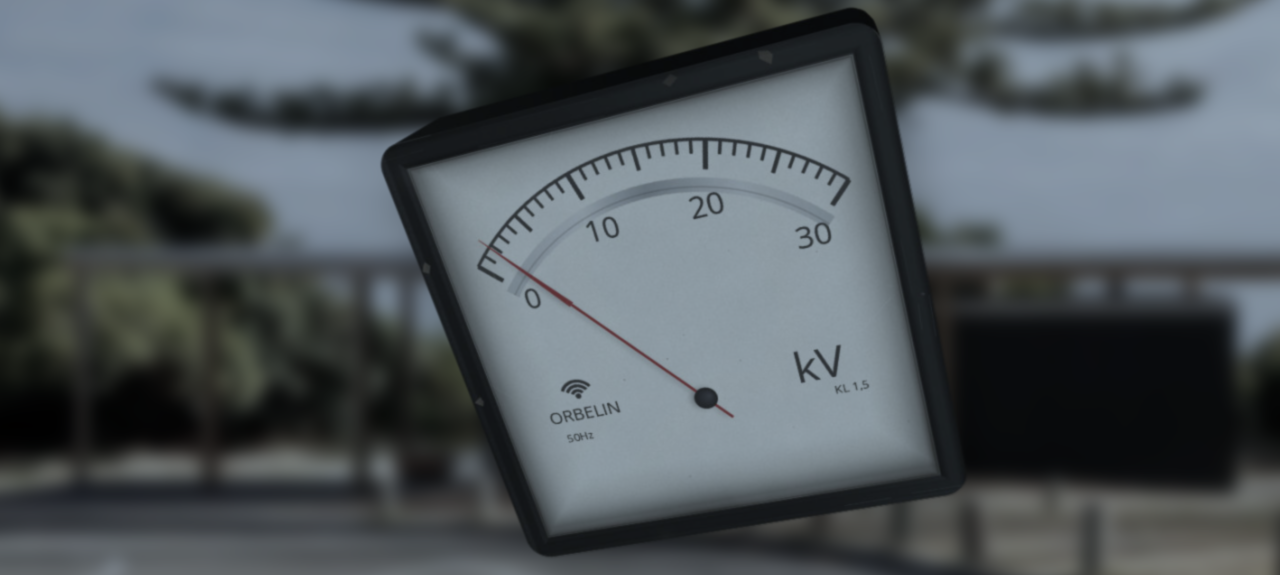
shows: value=2 unit=kV
